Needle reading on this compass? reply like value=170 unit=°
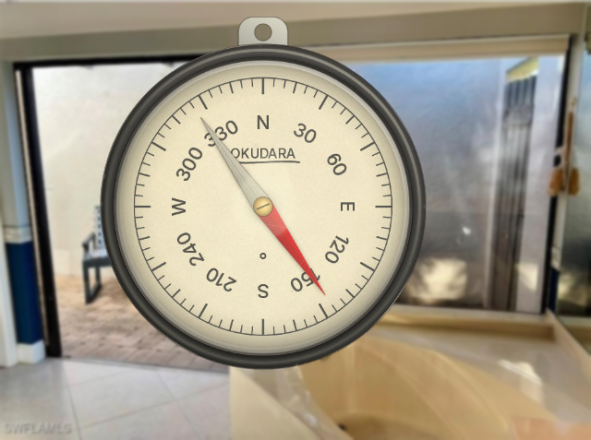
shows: value=145 unit=°
